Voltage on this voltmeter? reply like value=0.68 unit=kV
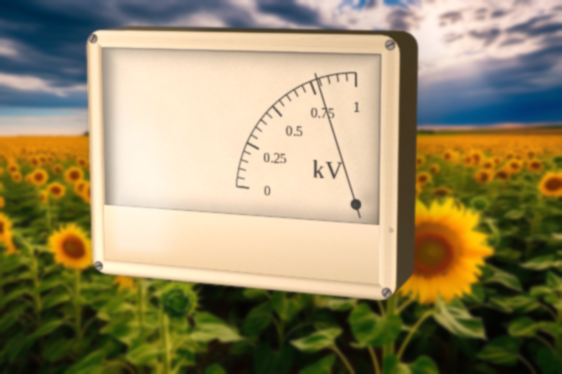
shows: value=0.8 unit=kV
